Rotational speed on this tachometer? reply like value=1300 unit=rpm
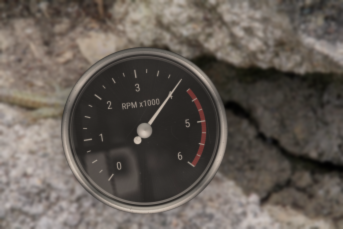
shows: value=4000 unit=rpm
